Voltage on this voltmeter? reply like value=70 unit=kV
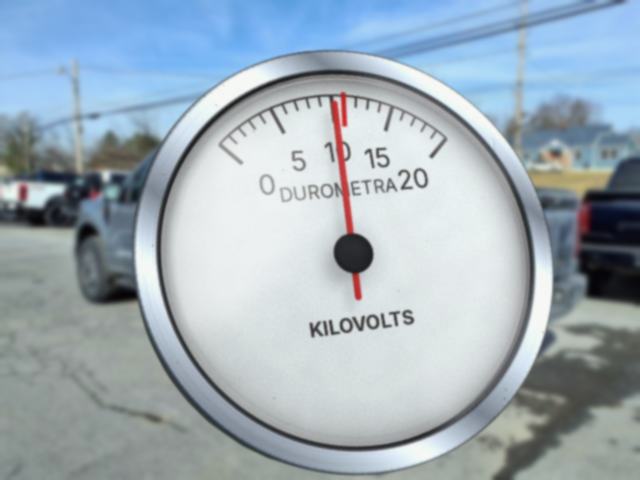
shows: value=10 unit=kV
